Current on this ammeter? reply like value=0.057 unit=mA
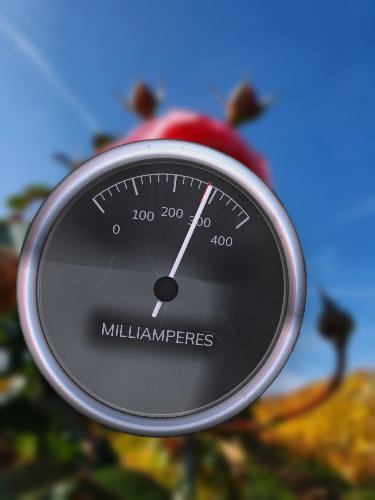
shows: value=280 unit=mA
